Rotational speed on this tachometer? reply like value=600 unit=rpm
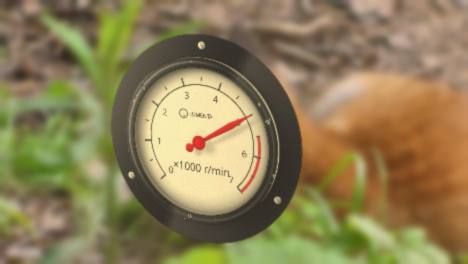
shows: value=5000 unit=rpm
